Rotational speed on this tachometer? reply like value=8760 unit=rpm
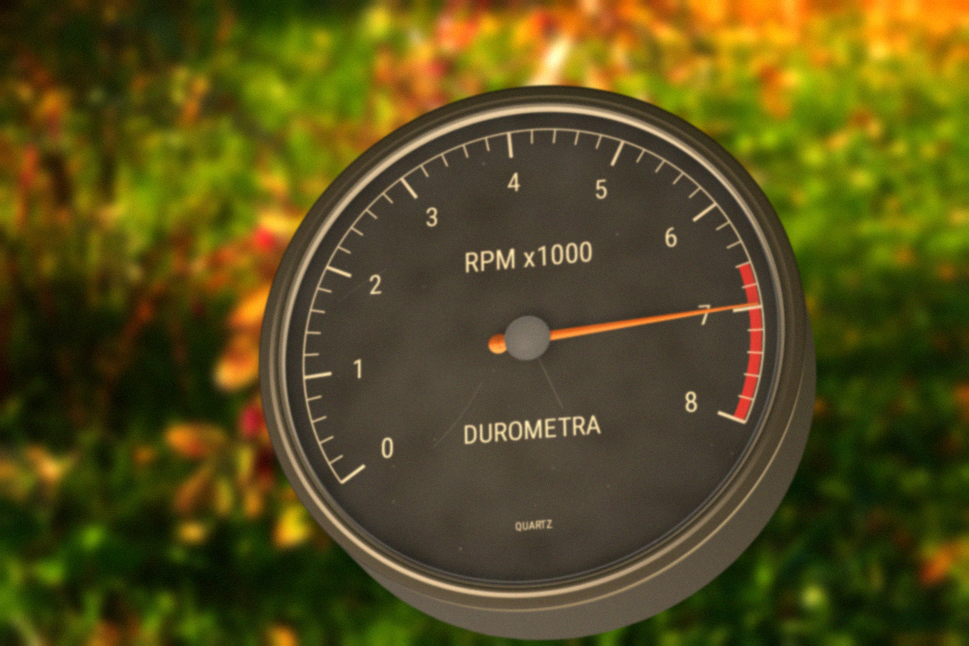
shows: value=7000 unit=rpm
